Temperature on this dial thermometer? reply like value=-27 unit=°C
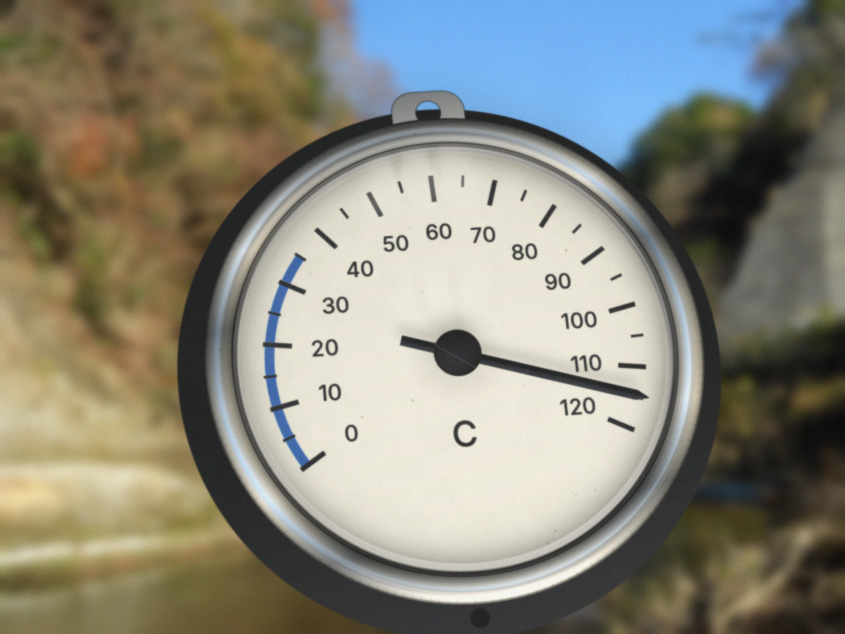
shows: value=115 unit=°C
